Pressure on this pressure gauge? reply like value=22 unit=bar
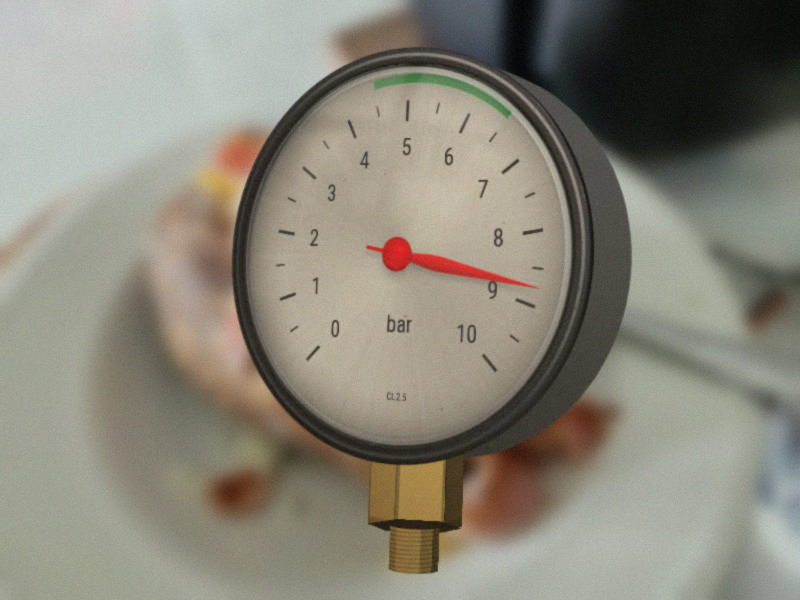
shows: value=8.75 unit=bar
